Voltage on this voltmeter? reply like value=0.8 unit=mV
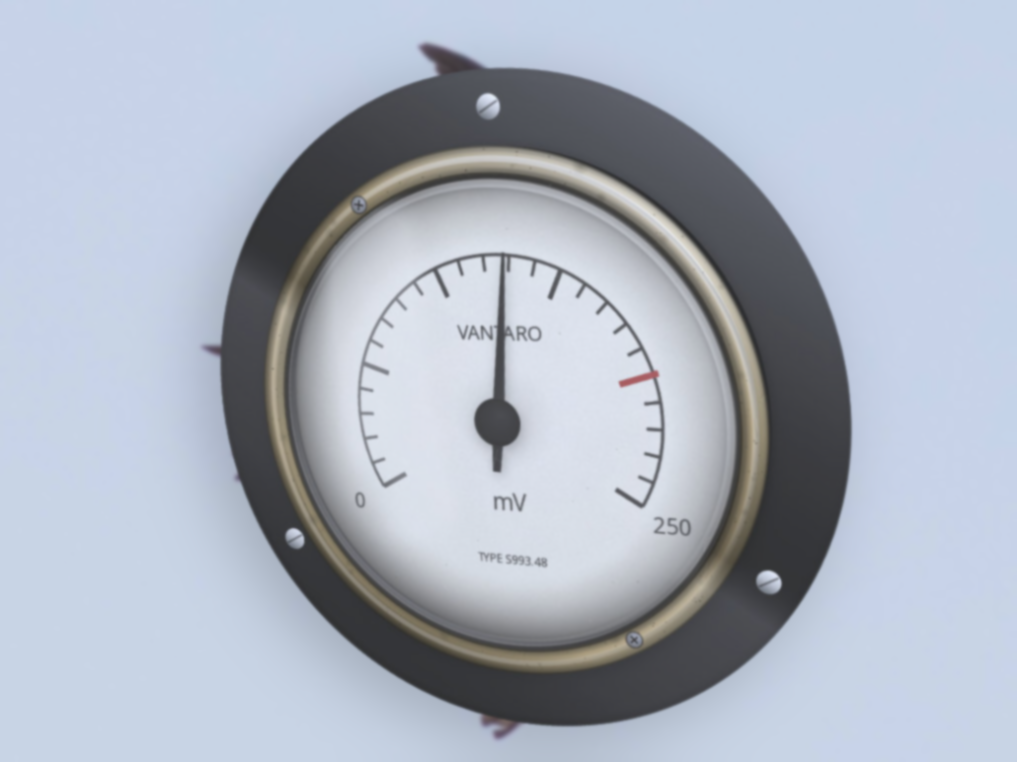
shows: value=130 unit=mV
